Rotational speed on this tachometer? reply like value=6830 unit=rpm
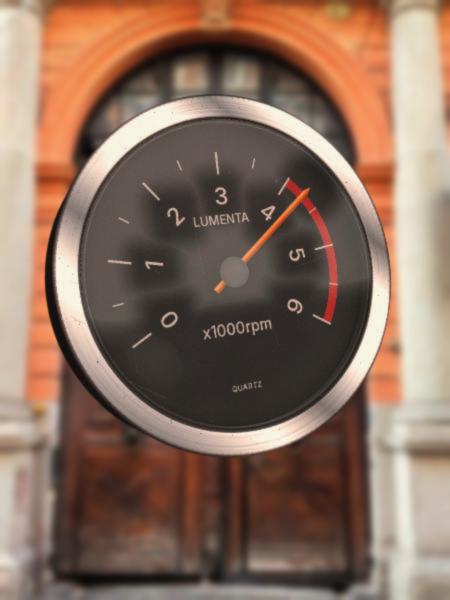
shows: value=4250 unit=rpm
